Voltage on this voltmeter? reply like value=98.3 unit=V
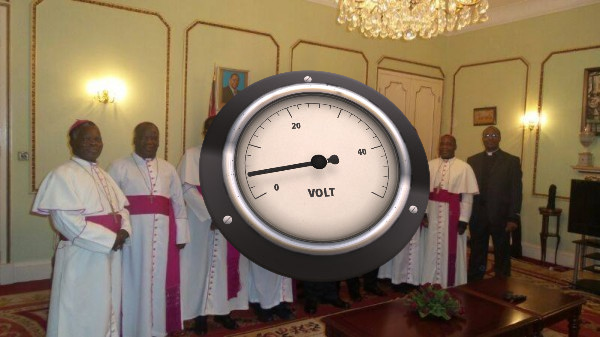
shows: value=4 unit=V
